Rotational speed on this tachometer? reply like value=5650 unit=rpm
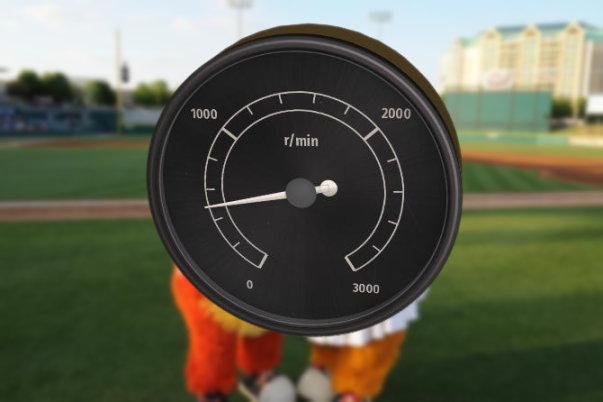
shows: value=500 unit=rpm
